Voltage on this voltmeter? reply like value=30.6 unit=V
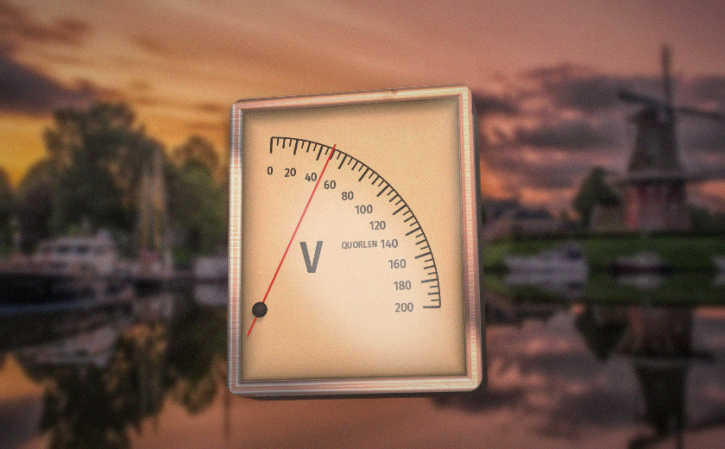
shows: value=50 unit=V
